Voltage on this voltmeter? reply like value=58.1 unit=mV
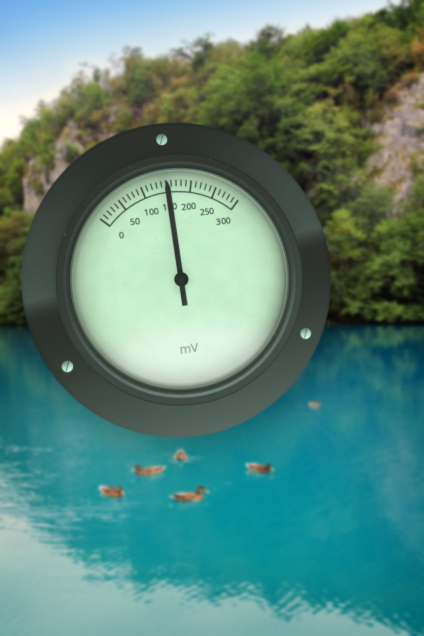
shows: value=150 unit=mV
